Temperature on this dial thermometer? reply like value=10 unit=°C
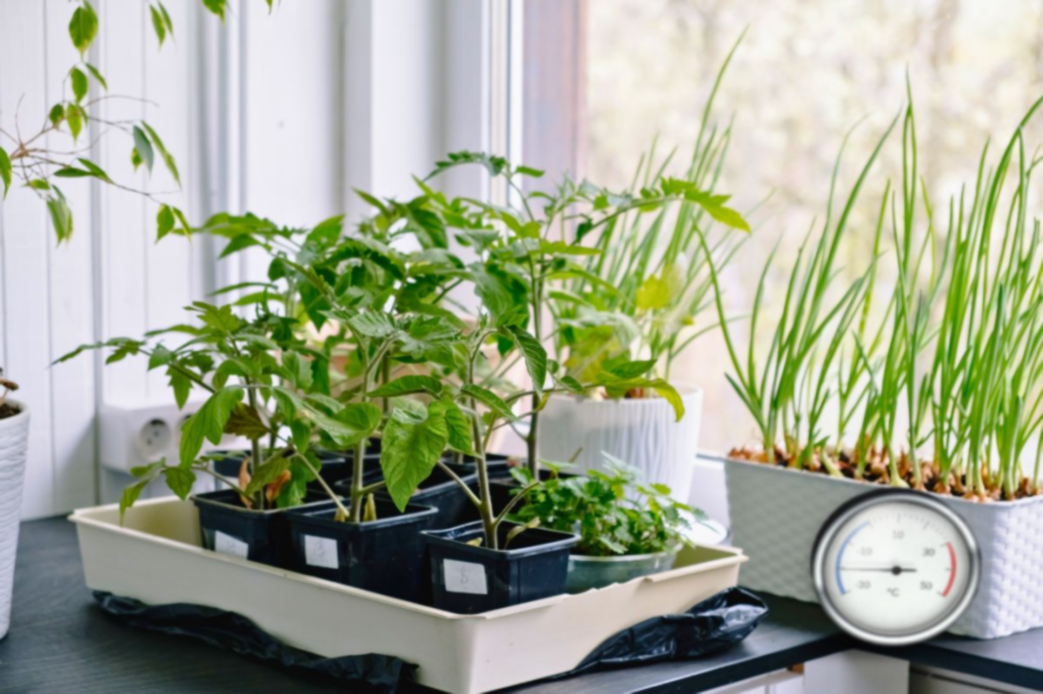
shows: value=-20 unit=°C
